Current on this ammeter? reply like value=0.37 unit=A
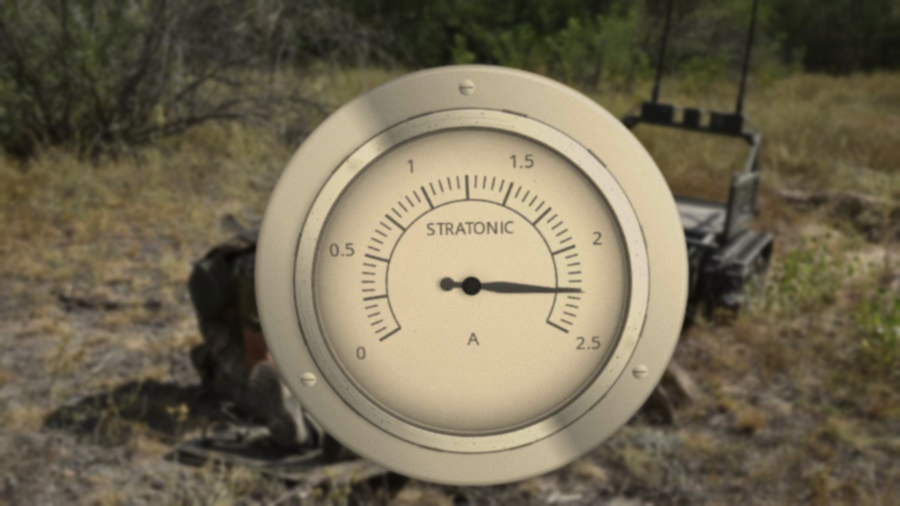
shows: value=2.25 unit=A
